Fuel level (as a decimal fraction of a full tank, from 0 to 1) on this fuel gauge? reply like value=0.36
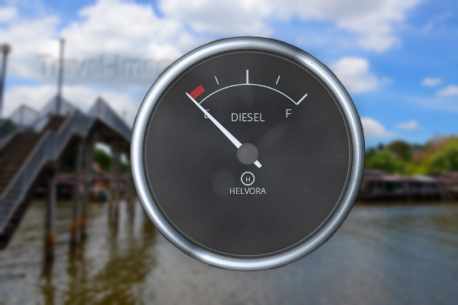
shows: value=0
